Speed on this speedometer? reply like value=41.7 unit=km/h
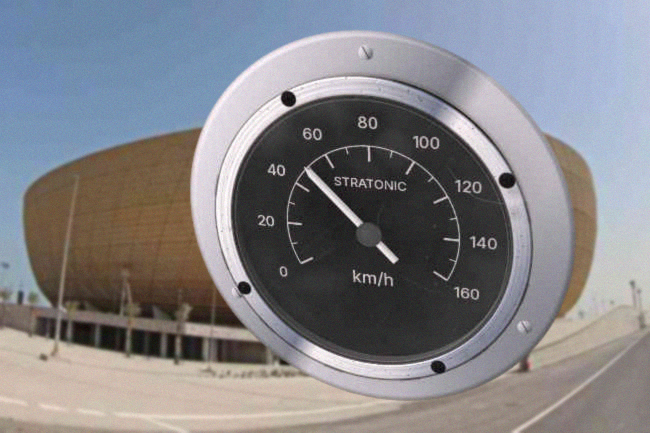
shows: value=50 unit=km/h
